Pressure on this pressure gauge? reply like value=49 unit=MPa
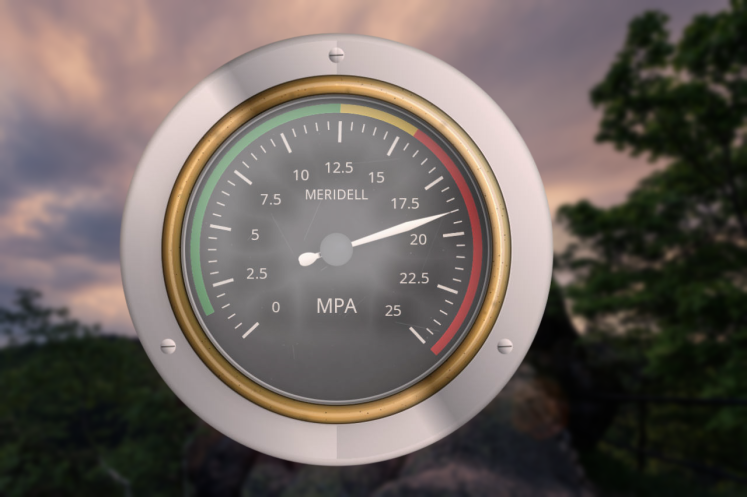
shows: value=19 unit=MPa
